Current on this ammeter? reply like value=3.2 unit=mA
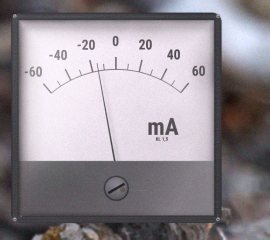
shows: value=-15 unit=mA
